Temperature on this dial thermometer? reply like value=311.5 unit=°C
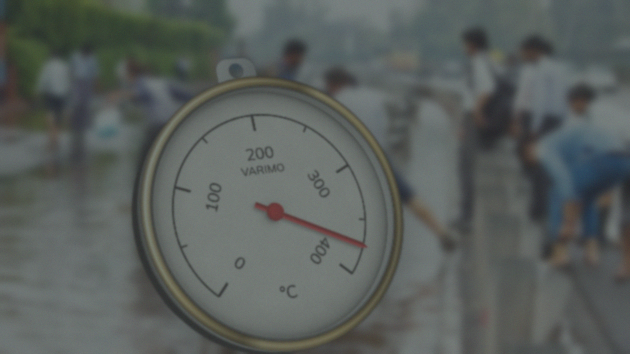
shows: value=375 unit=°C
